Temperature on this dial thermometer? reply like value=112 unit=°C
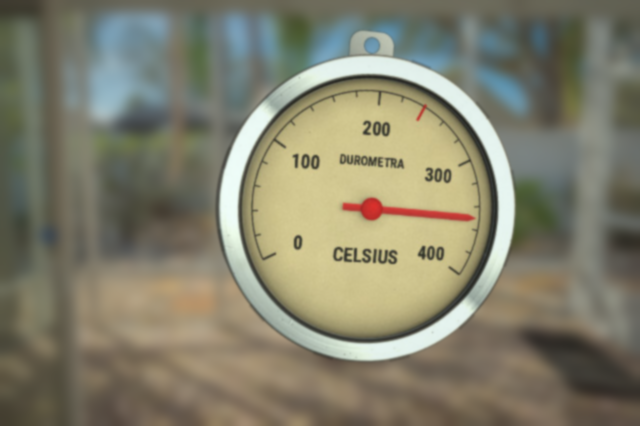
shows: value=350 unit=°C
